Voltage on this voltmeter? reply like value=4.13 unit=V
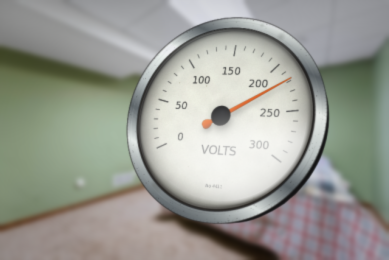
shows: value=220 unit=V
